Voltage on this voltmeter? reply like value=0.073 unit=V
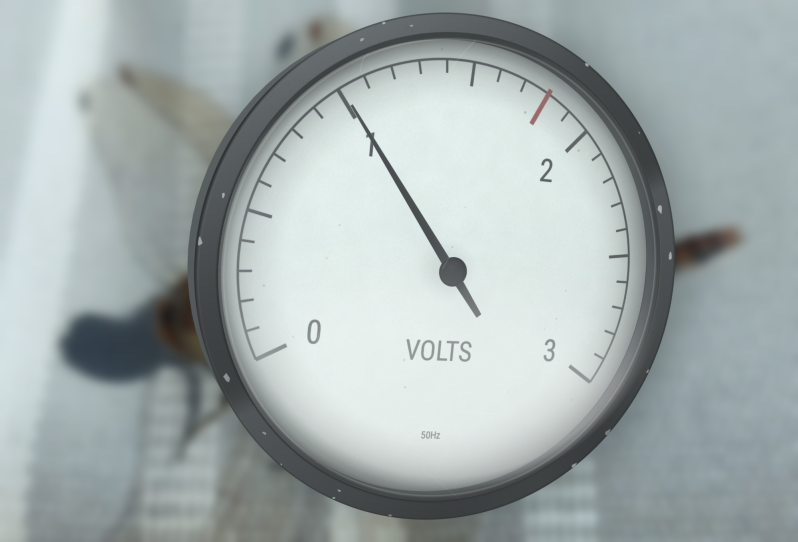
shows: value=1 unit=V
